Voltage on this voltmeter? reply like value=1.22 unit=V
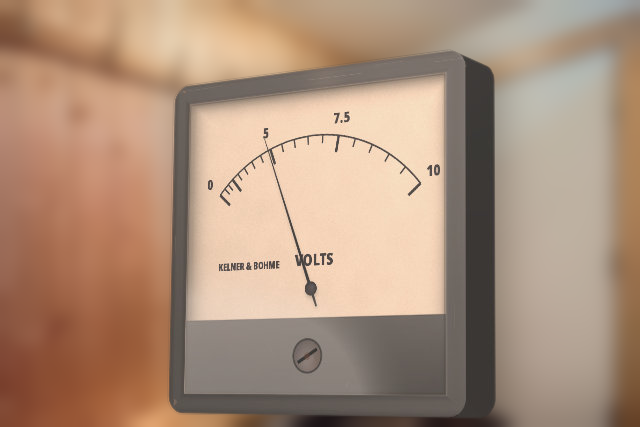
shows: value=5 unit=V
